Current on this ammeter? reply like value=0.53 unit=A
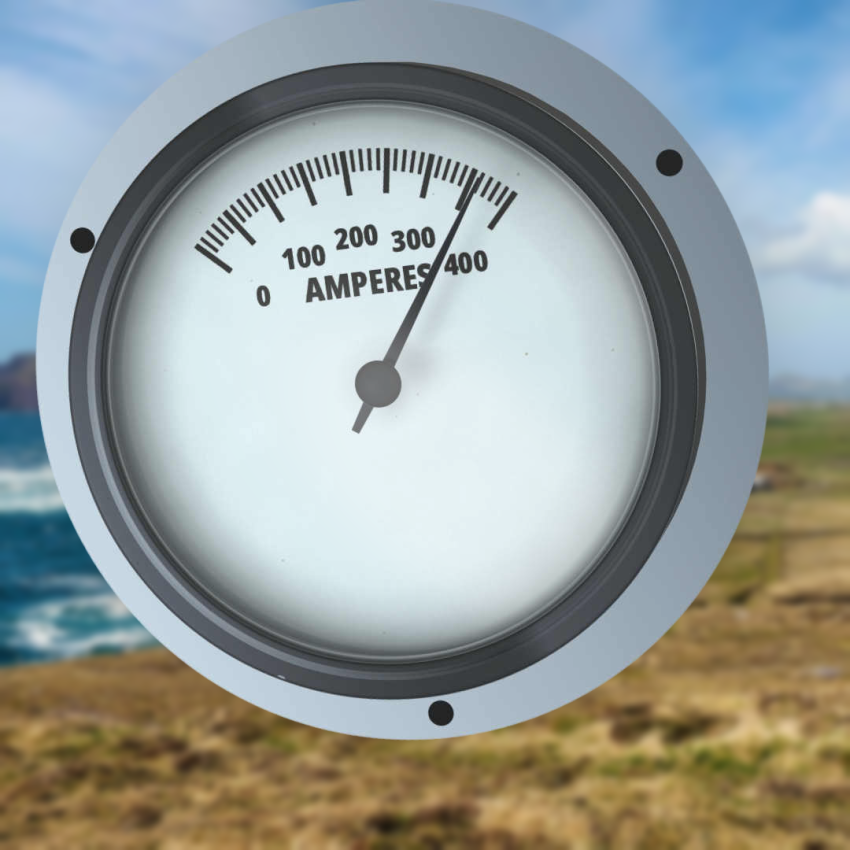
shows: value=360 unit=A
